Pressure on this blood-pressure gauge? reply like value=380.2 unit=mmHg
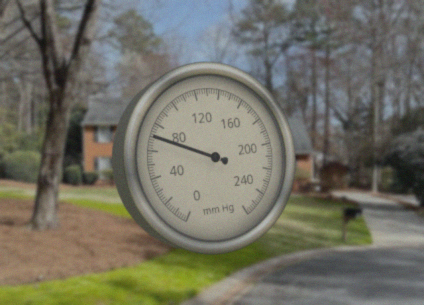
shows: value=70 unit=mmHg
